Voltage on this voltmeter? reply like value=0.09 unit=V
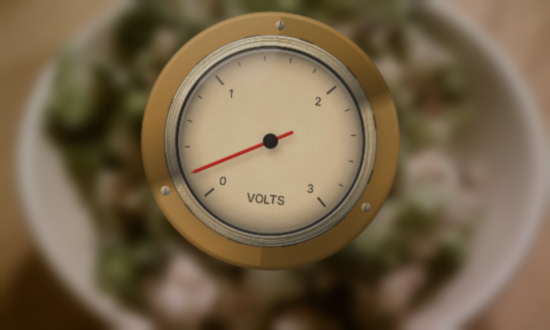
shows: value=0.2 unit=V
